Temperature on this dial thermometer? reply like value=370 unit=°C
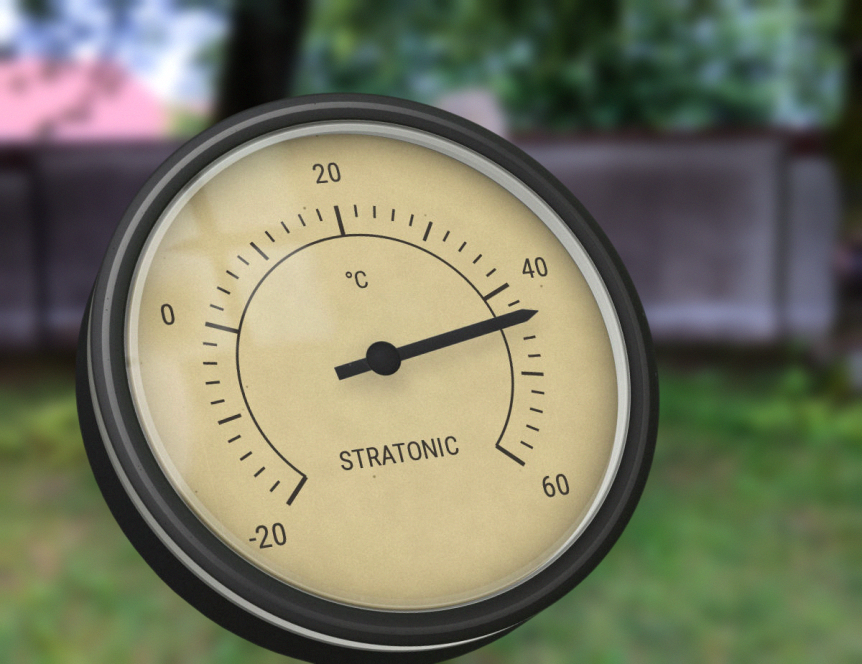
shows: value=44 unit=°C
